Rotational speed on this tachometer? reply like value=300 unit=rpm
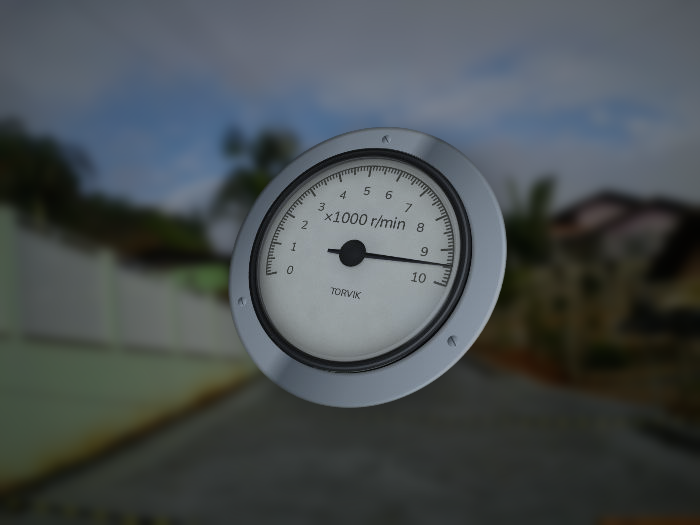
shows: value=9500 unit=rpm
